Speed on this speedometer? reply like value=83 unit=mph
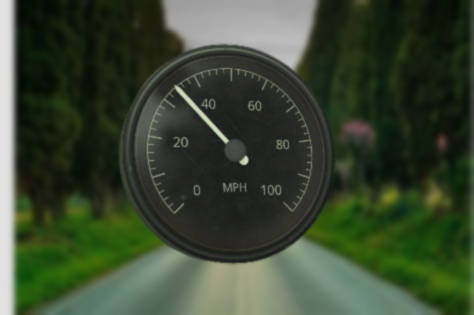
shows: value=34 unit=mph
